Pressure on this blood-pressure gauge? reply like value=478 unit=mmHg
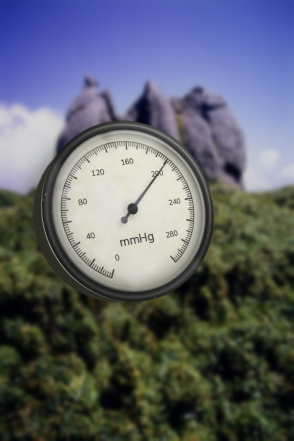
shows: value=200 unit=mmHg
